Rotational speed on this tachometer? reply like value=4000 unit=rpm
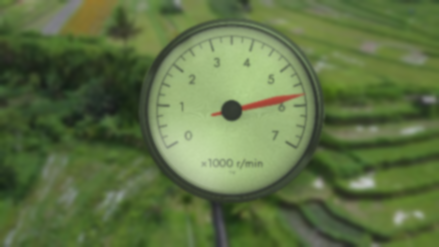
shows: value=5750 unit=rpm
